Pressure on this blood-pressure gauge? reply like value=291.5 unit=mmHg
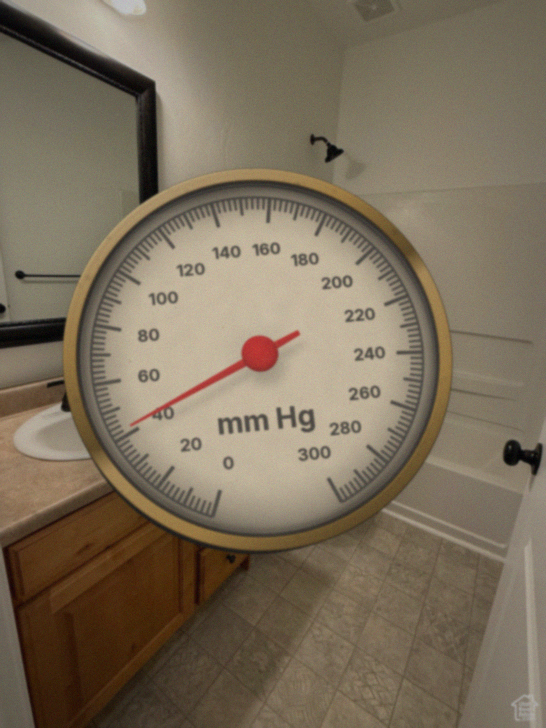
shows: value=42 unit=mmHg
